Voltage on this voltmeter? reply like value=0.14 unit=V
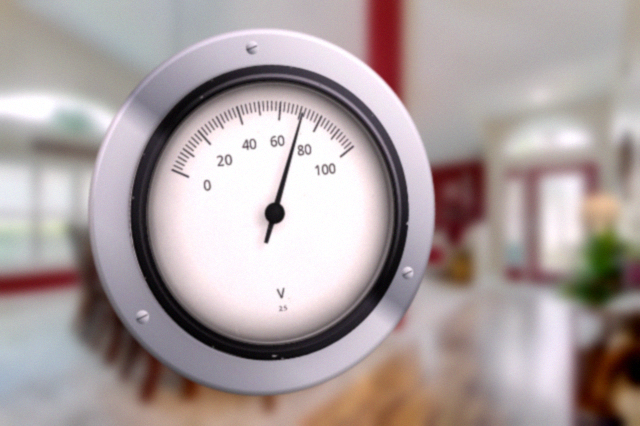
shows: value=70 unit=V
